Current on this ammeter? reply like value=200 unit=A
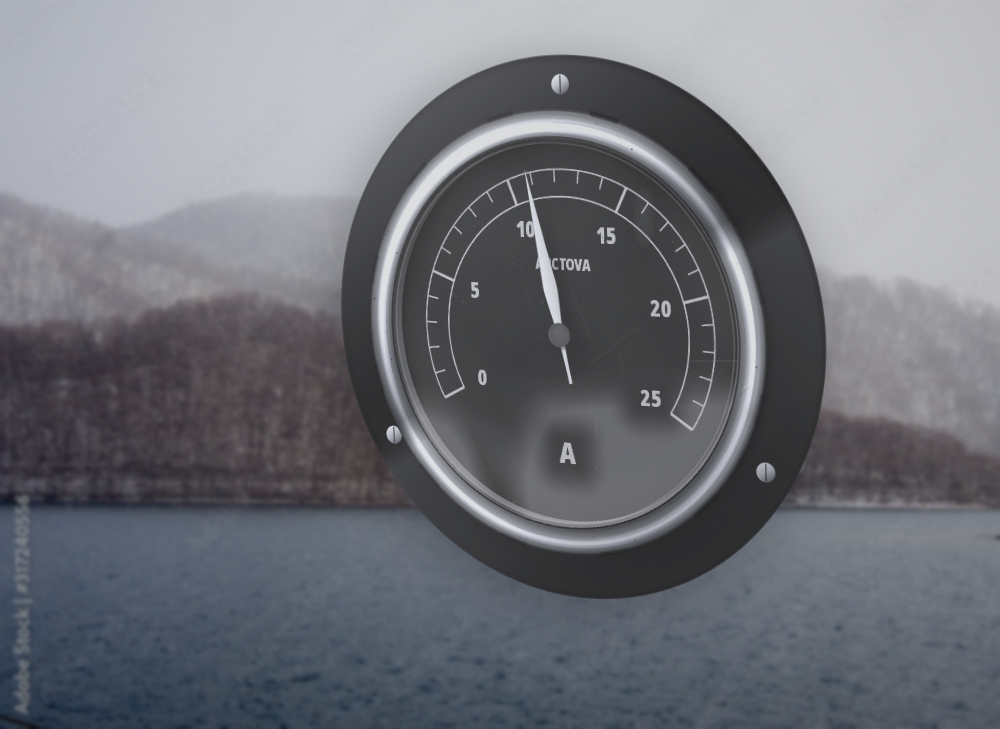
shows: value=11 unit=A
